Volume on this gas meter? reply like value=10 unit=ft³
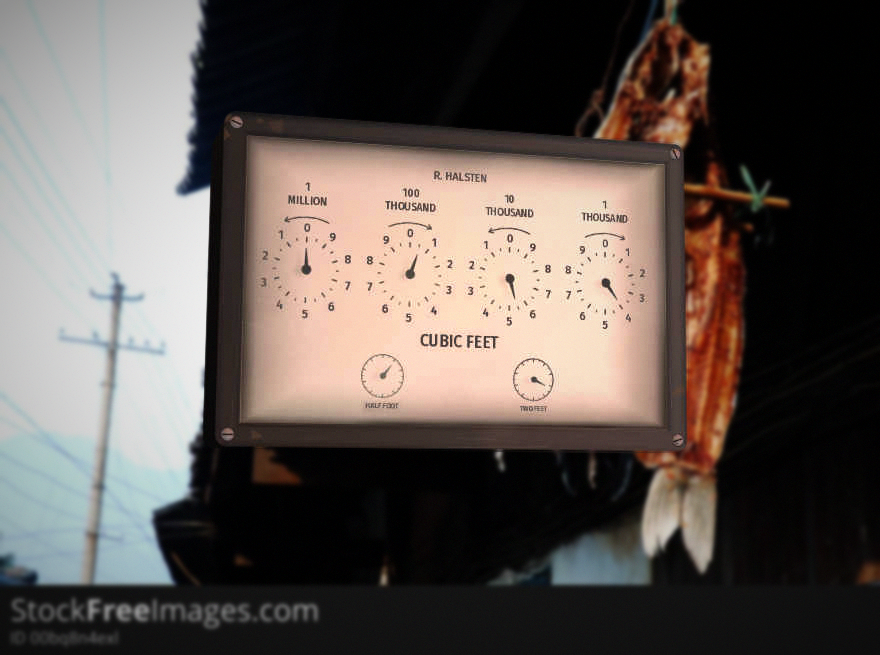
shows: value=5400 unit=ft³
